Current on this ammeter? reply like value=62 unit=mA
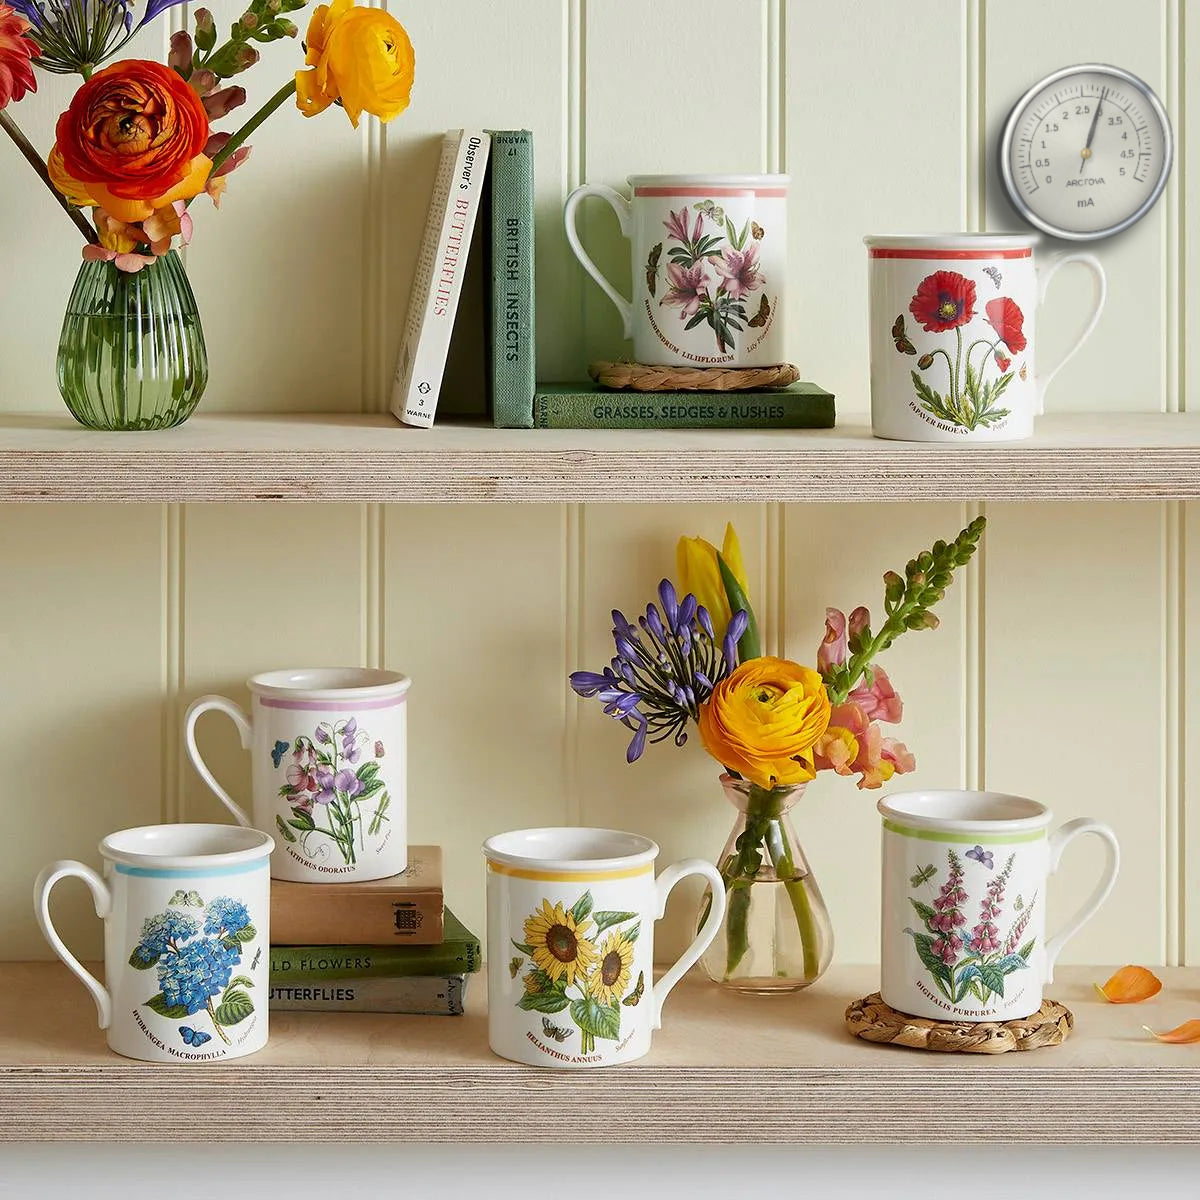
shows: value=2.9 unit=mA
